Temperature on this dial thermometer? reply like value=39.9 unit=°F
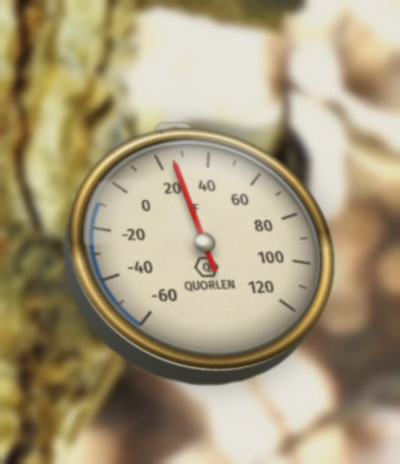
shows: value=25 unit=°F
